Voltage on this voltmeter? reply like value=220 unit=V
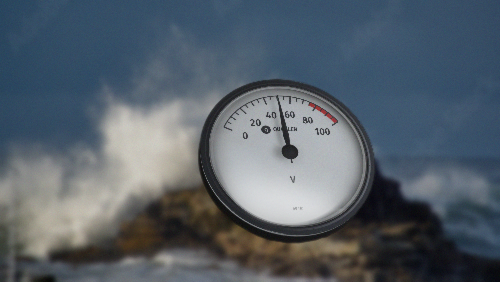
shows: value=50 unit=V
